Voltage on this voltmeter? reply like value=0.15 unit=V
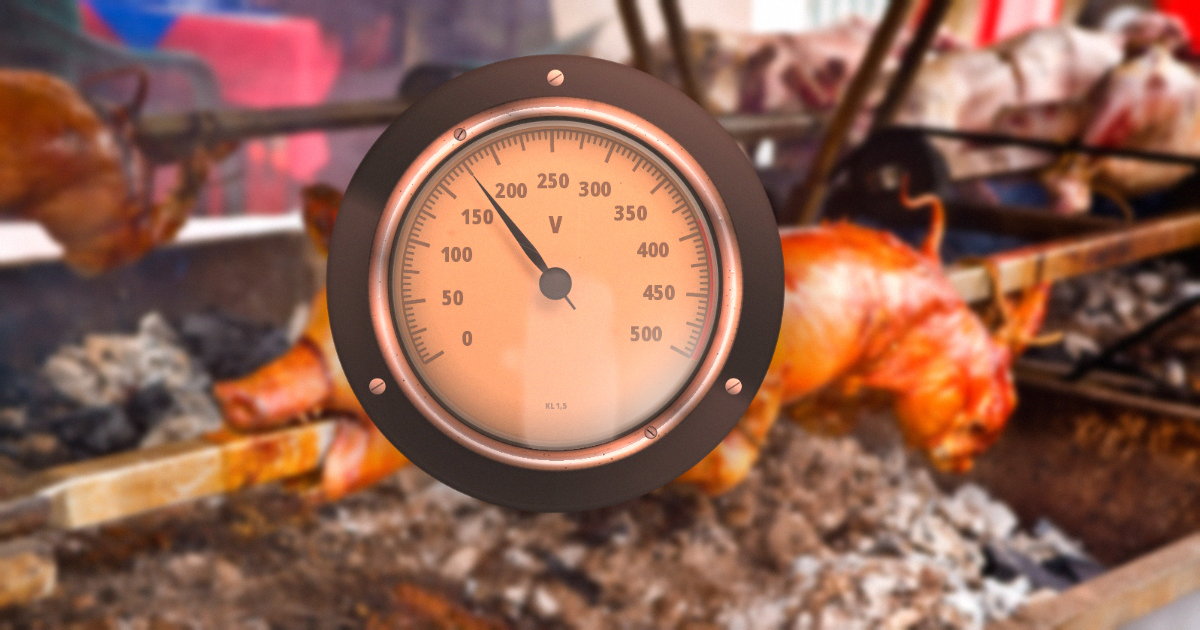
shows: value=175 unit=V
